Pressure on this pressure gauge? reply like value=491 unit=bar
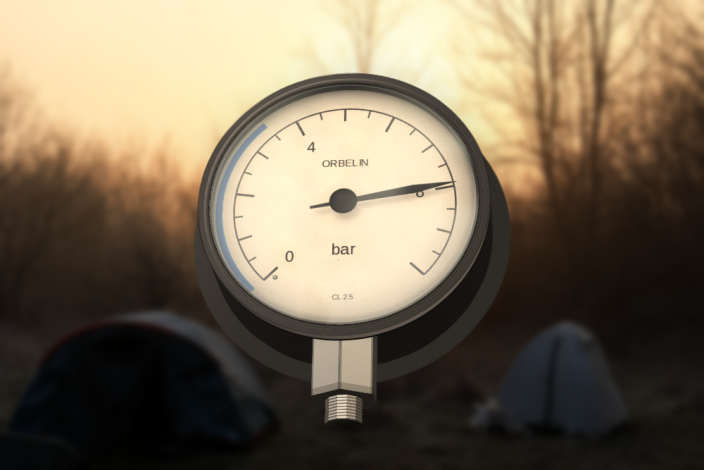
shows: value=8 unit=bar
